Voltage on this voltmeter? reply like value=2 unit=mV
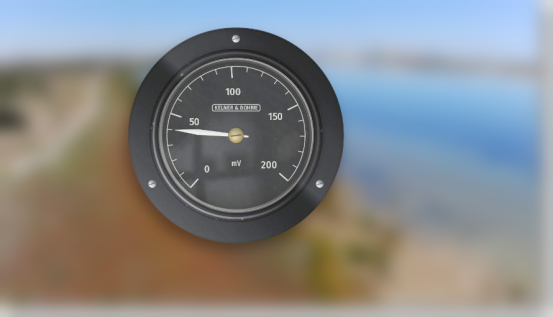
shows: value=40 unit=mV
